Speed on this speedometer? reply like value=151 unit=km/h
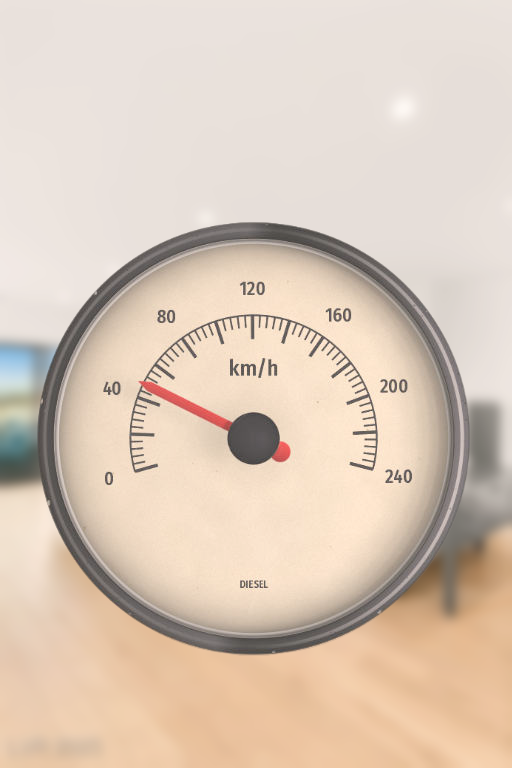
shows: value=48 unit=km/h
